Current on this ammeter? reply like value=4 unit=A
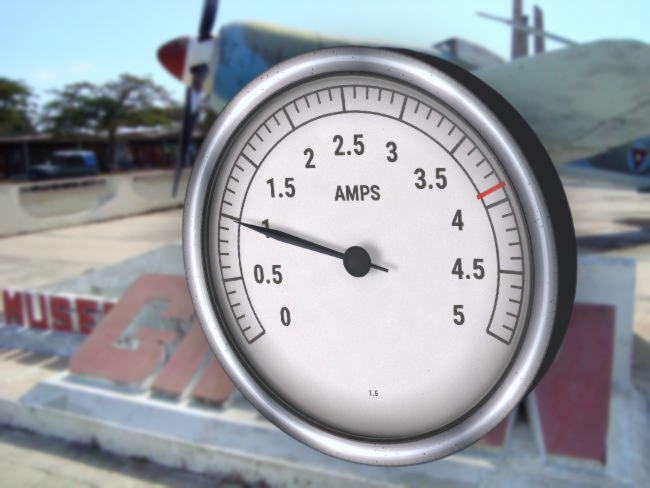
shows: value=1 unit=A
